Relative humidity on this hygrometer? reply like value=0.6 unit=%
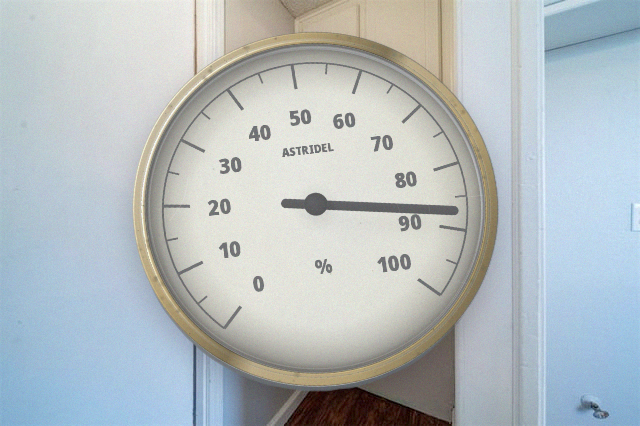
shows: value=87.5 unit=%
